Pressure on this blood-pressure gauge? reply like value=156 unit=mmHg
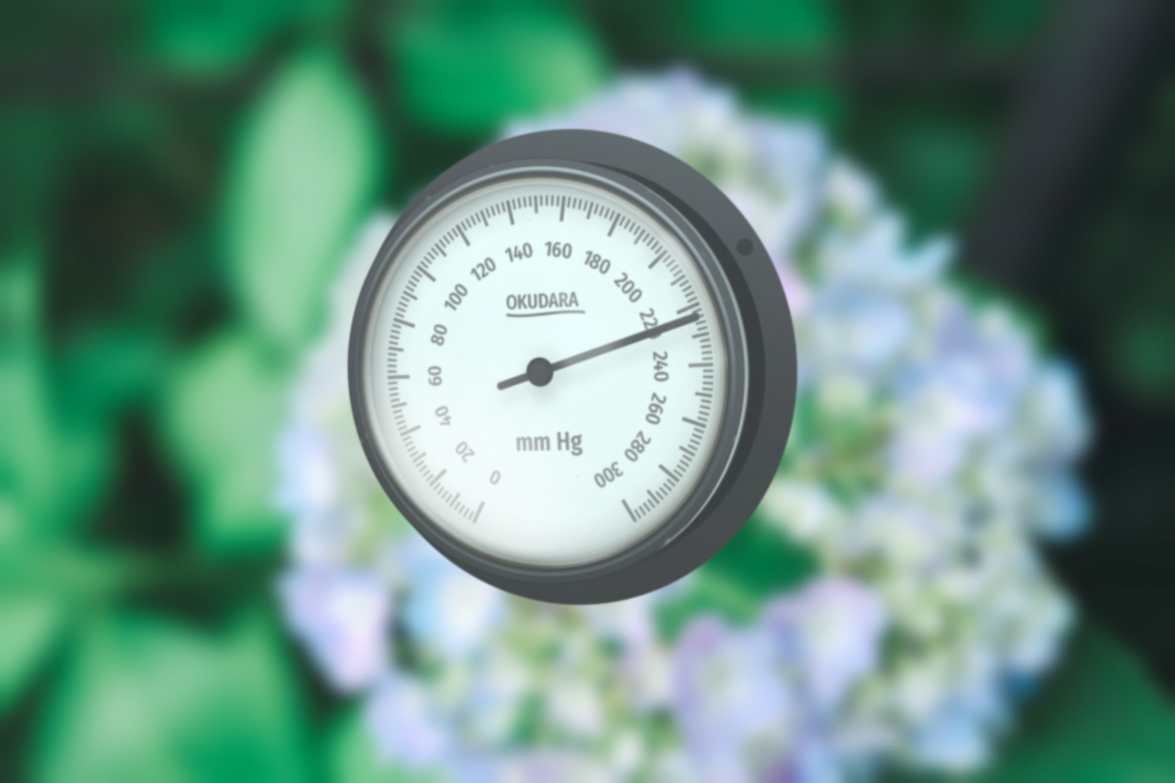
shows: value=224 unit=mmHg
